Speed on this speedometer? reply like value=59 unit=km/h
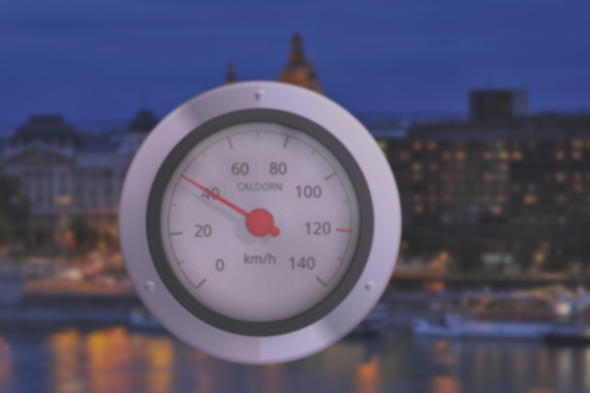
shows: value=40 unit=km/h
